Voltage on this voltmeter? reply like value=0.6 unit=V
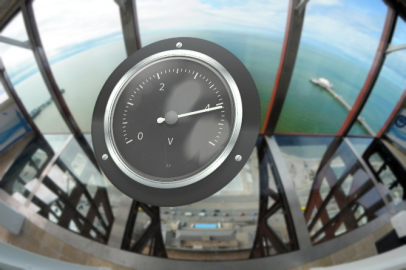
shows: value=4.1 unit=V
